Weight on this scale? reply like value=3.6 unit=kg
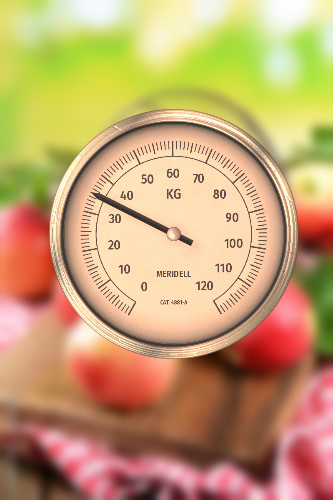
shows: value=35 unit=kg
